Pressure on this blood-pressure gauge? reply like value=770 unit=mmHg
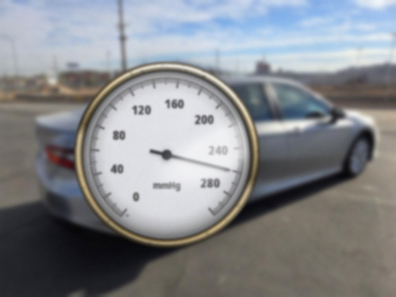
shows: value=260 unit=mmHg
